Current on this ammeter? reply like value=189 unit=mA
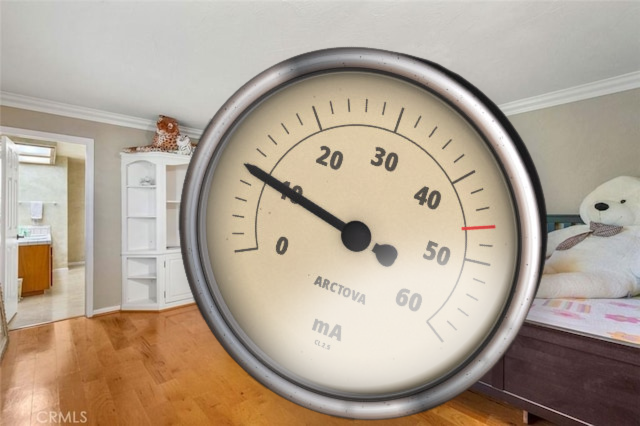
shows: value=10 unit=mA
